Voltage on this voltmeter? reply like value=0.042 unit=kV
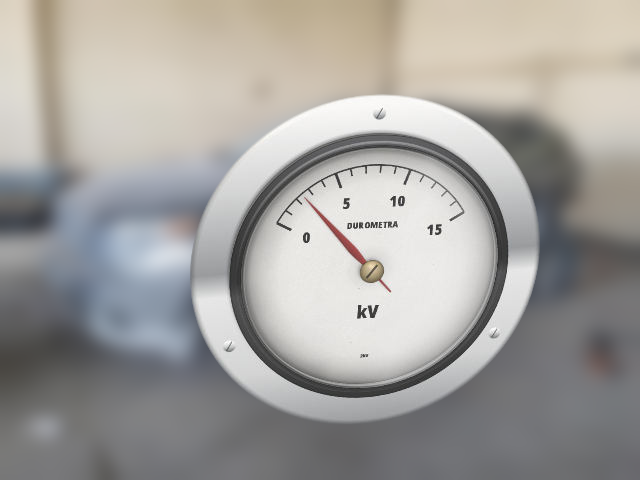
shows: value=2.5 unit=kV
